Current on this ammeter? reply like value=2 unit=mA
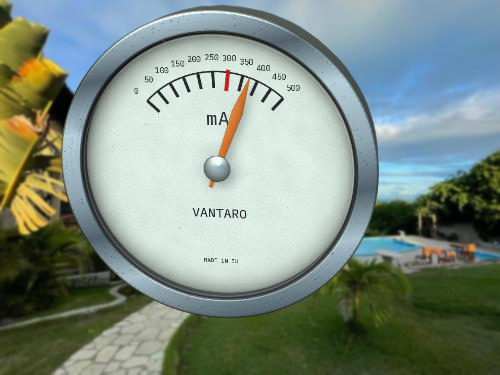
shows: value=375 unit=mA
